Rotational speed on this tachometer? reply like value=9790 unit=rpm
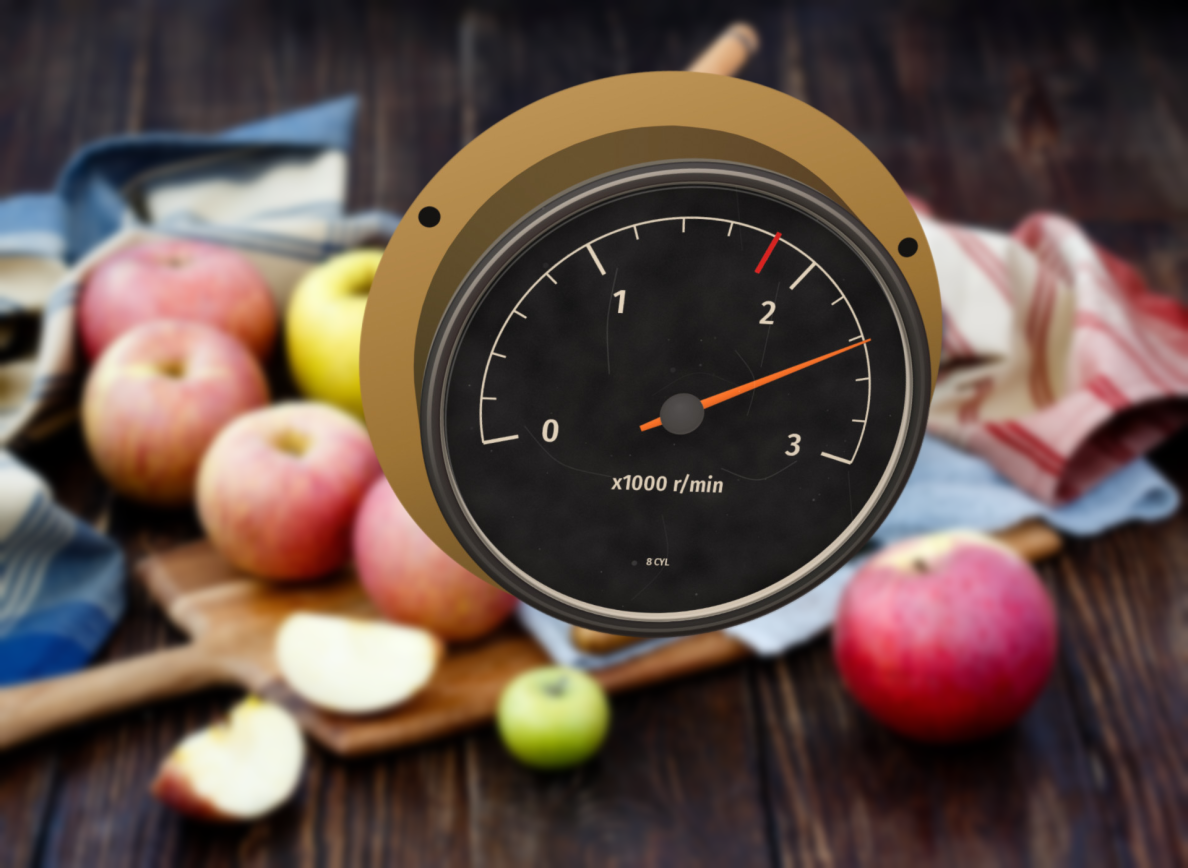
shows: value=2400 unit=rpm
